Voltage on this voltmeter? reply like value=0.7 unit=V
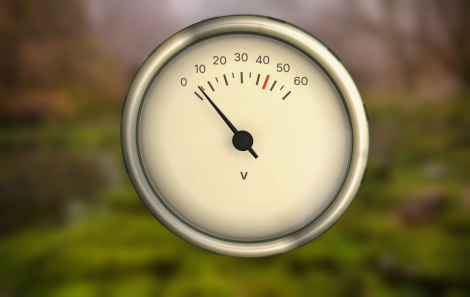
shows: value=5 unit=V
